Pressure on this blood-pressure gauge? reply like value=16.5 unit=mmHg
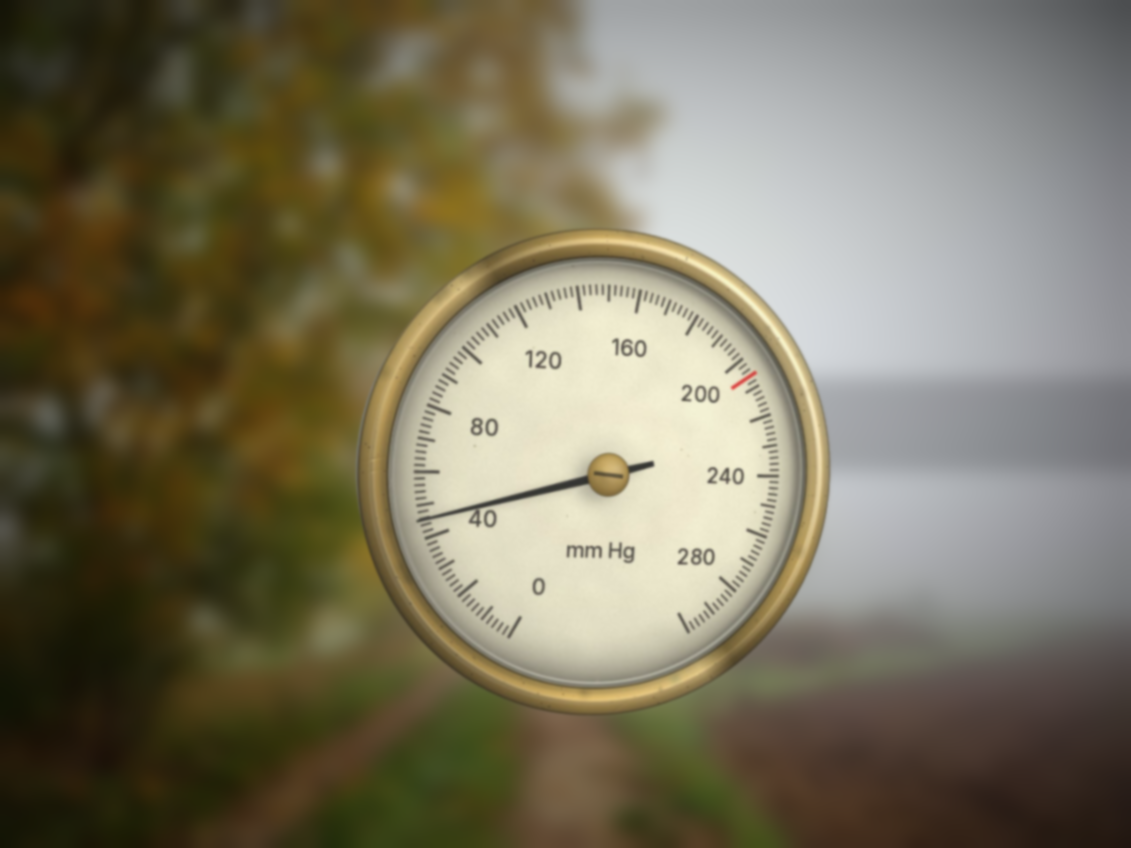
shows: value=46 unit=mmHg
